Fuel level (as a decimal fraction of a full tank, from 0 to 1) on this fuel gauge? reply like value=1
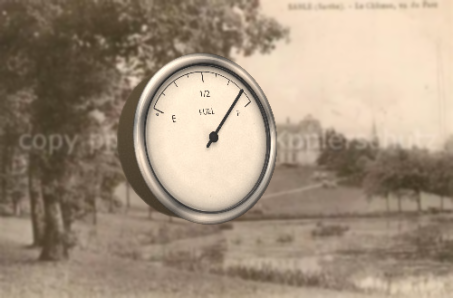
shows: value=0.875
